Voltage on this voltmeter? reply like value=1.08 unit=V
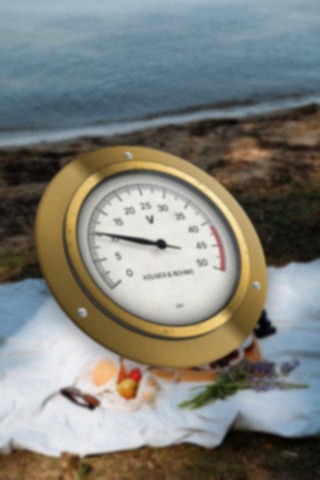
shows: value=10 unit=V
